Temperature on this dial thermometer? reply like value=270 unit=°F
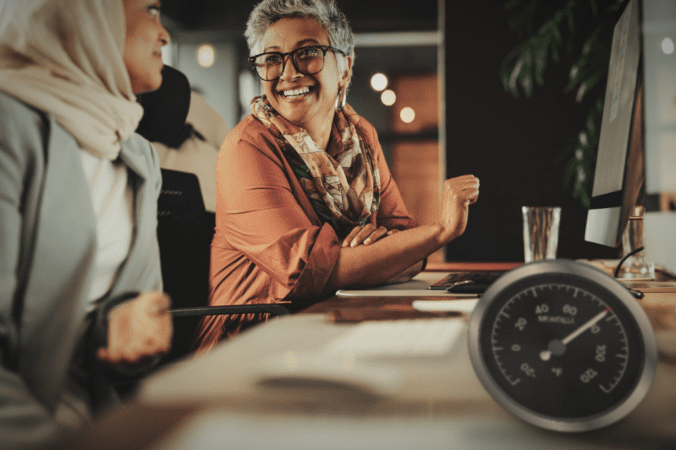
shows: value=76 unit=°F
